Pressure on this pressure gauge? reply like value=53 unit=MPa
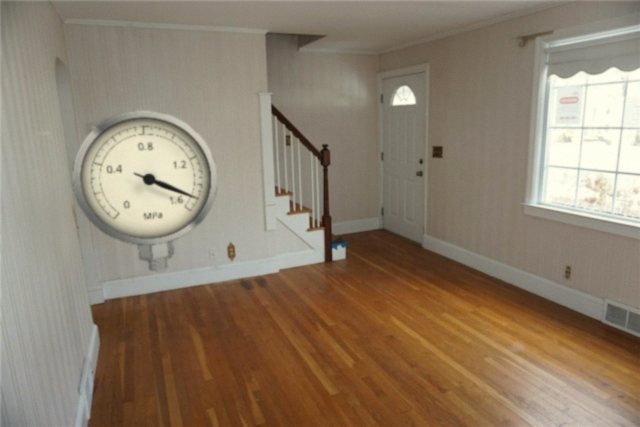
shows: value=1.5 unit=MPa
